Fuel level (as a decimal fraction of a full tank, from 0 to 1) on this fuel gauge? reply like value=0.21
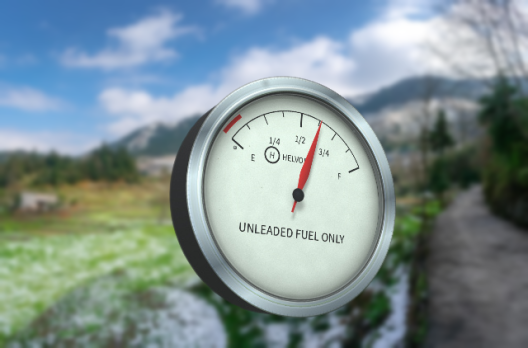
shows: value=0.625
